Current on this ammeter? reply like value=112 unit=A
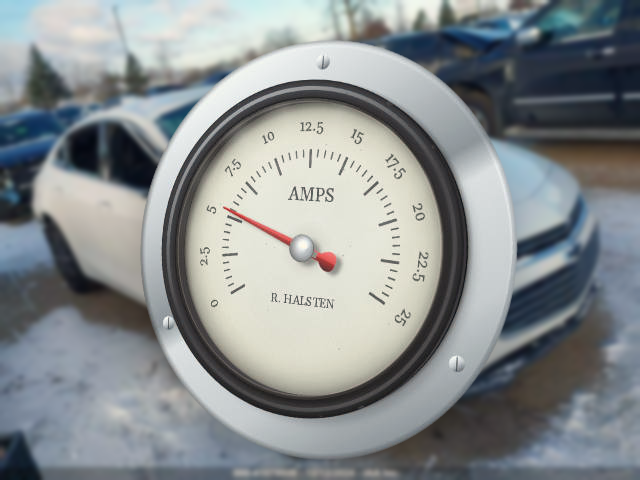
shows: value=5.5 unit=A
